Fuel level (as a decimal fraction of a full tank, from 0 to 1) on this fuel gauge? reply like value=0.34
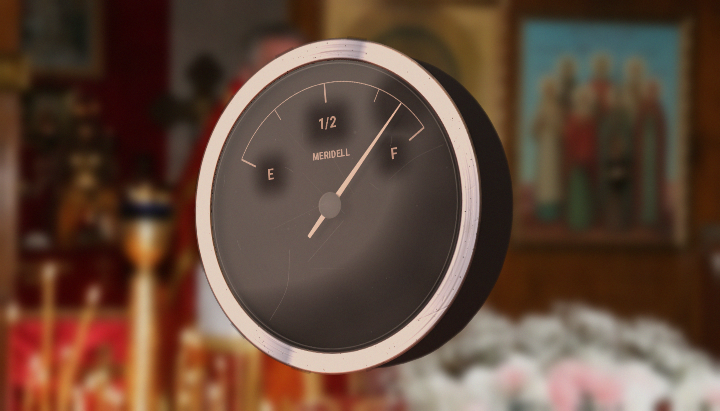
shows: value=0.875
